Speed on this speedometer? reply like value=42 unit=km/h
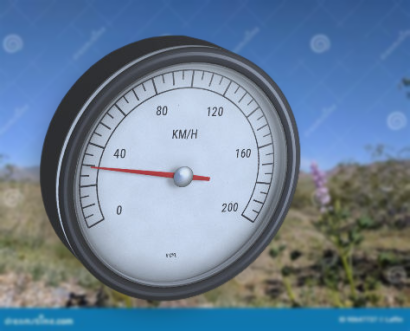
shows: value=30 unit=km/h
